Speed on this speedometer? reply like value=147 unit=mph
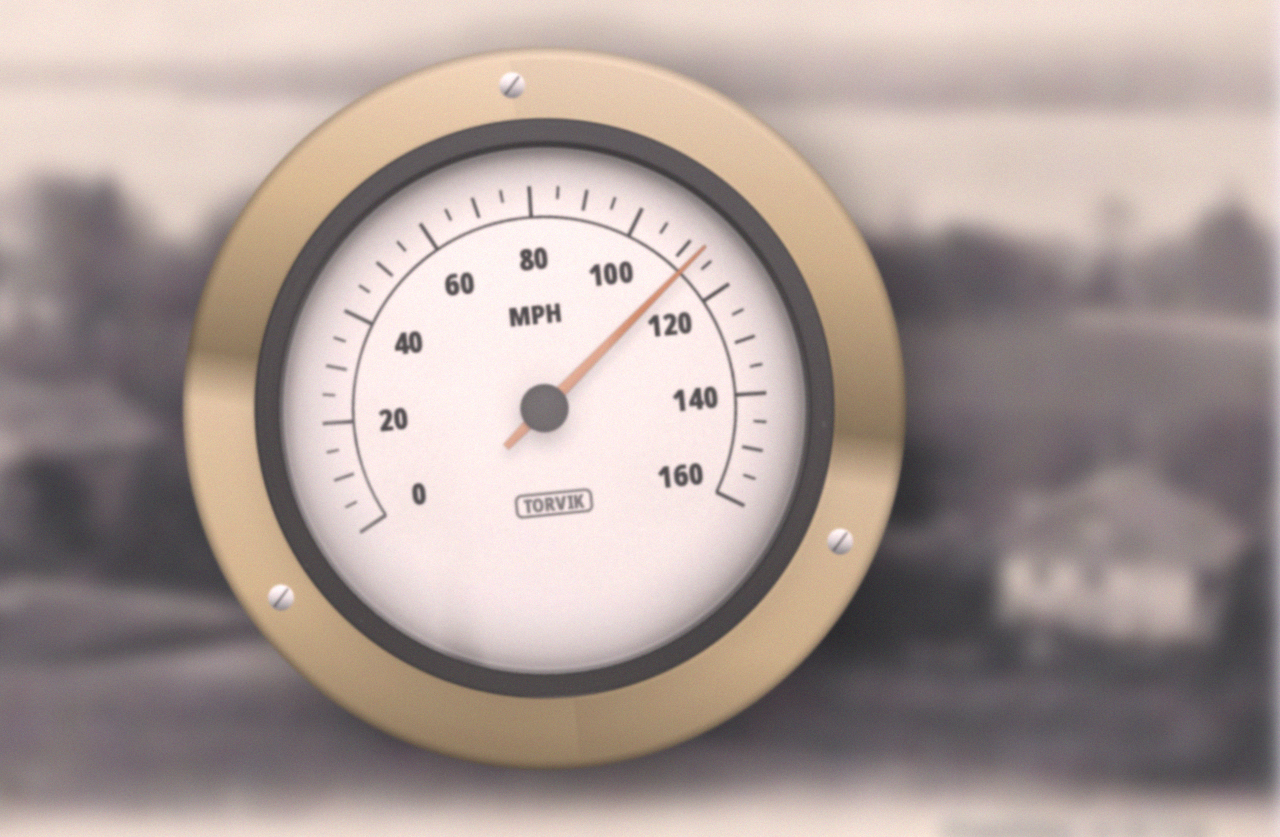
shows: value=112.5 unit=mph
